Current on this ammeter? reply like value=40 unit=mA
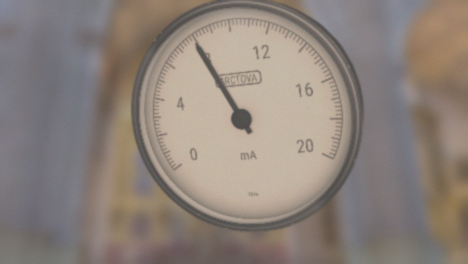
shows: value=8 unit=mA
